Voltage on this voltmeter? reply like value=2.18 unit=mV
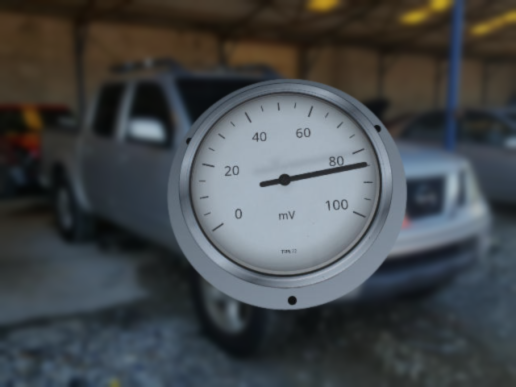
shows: value=85 unit=mV
